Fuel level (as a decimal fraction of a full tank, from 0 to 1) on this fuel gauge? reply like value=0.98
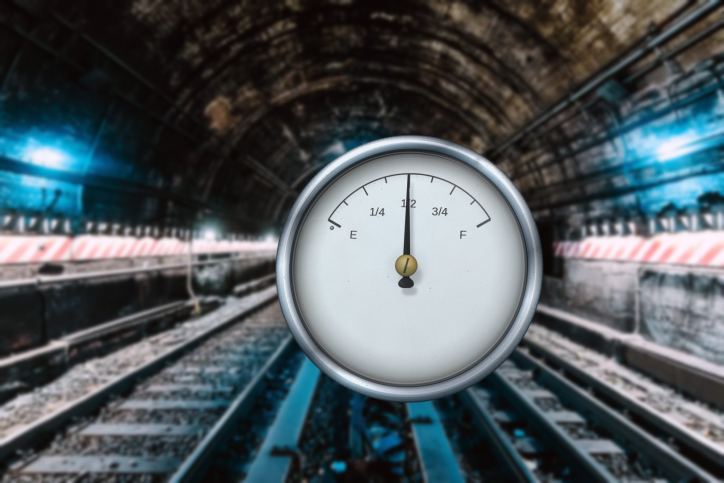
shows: value=0.5
